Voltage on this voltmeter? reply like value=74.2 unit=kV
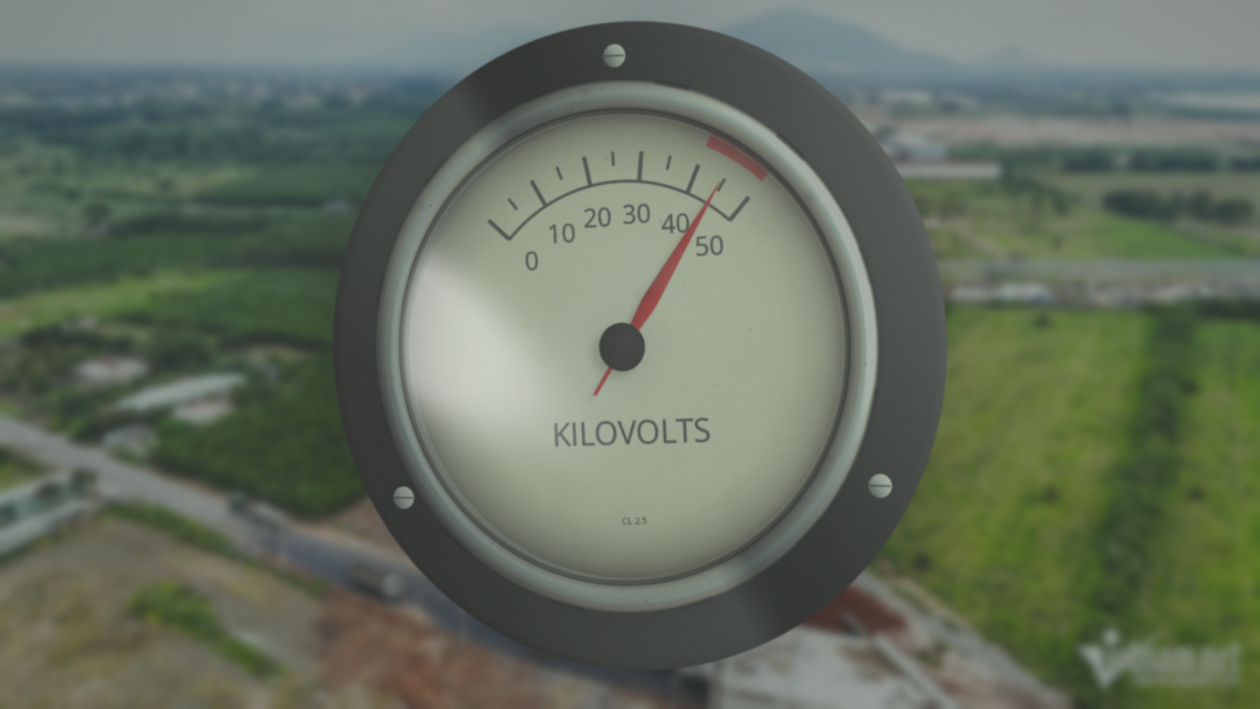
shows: value=45 unit=kV
